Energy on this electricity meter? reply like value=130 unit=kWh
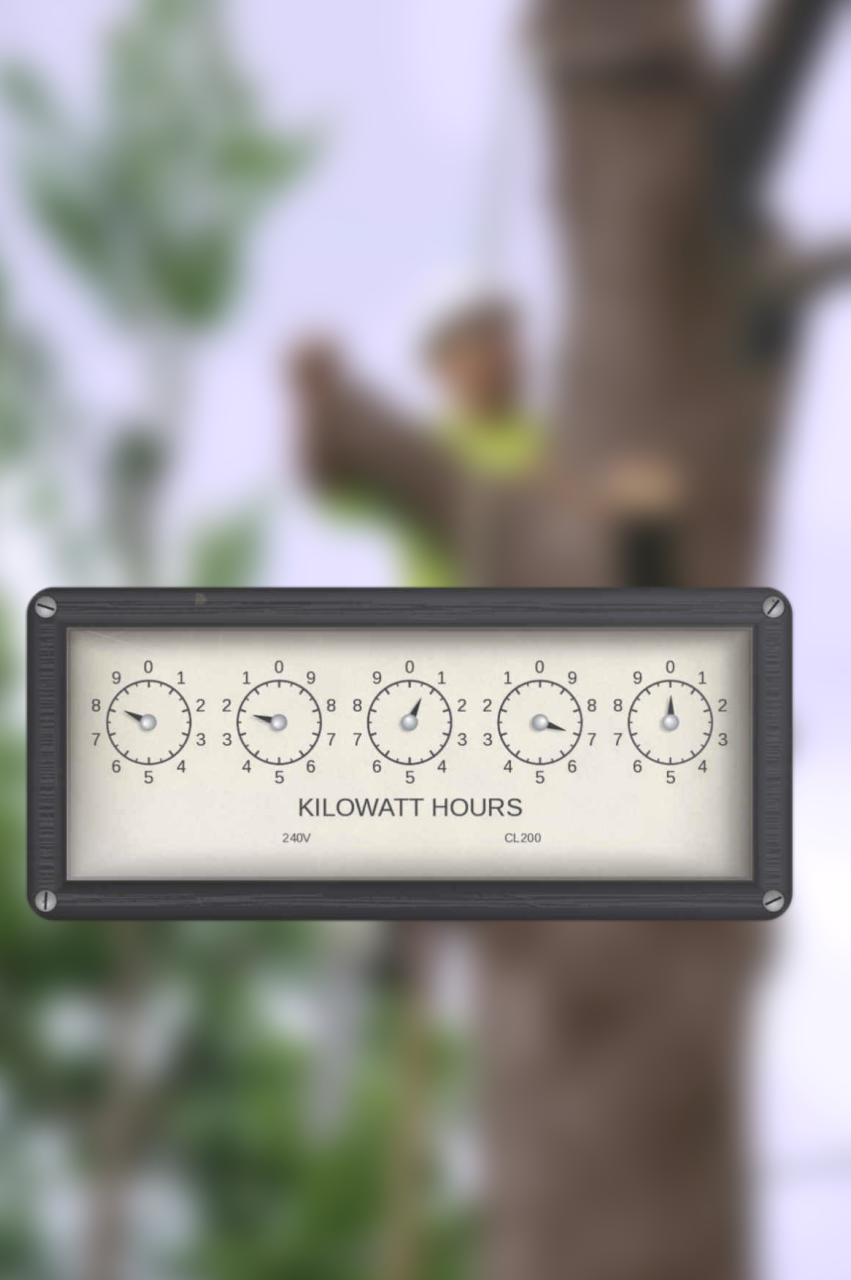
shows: value=82070 unit=kWh
